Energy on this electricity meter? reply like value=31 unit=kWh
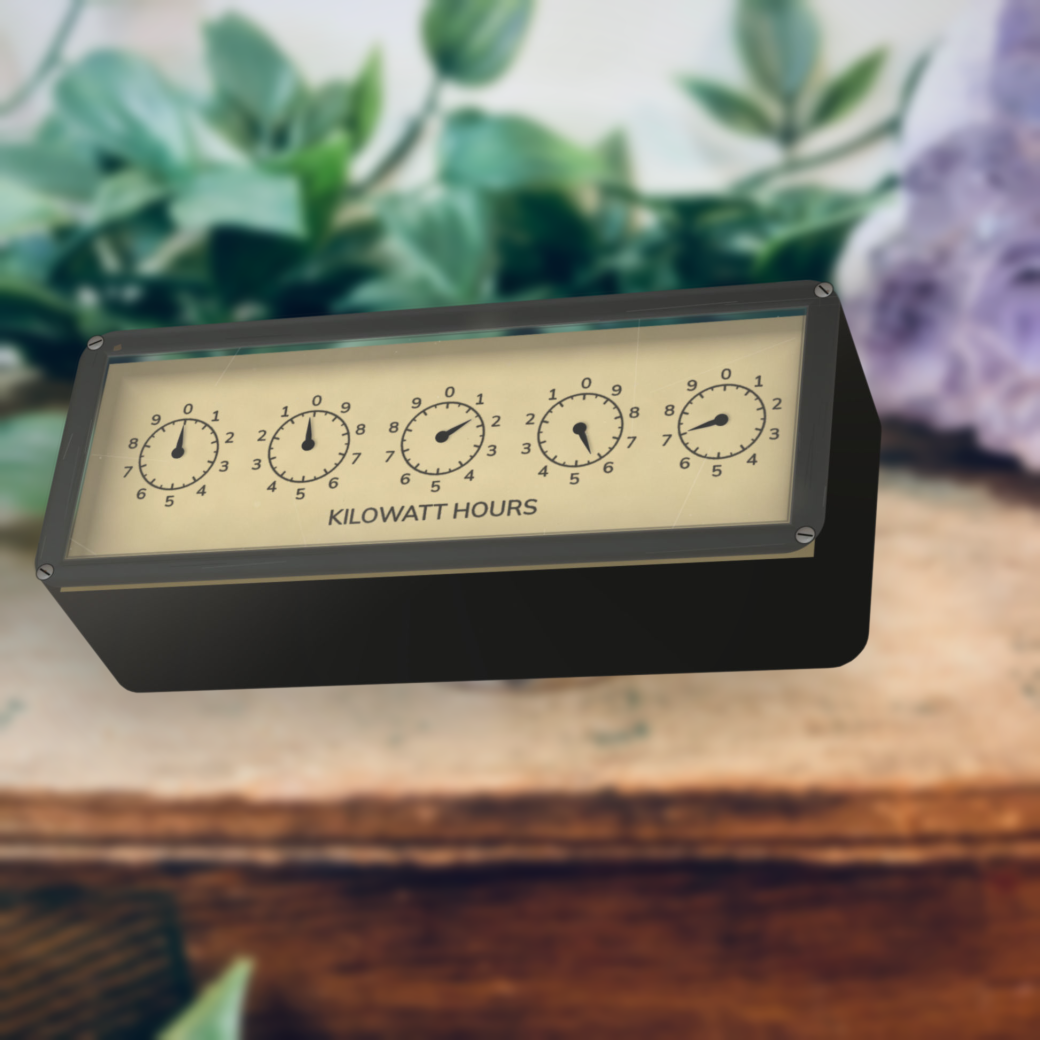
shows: value=157 unit=kWh
